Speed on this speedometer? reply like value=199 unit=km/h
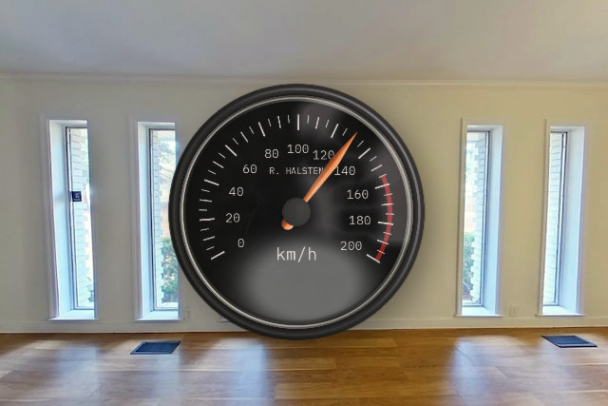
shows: value=130 unit=km/h
